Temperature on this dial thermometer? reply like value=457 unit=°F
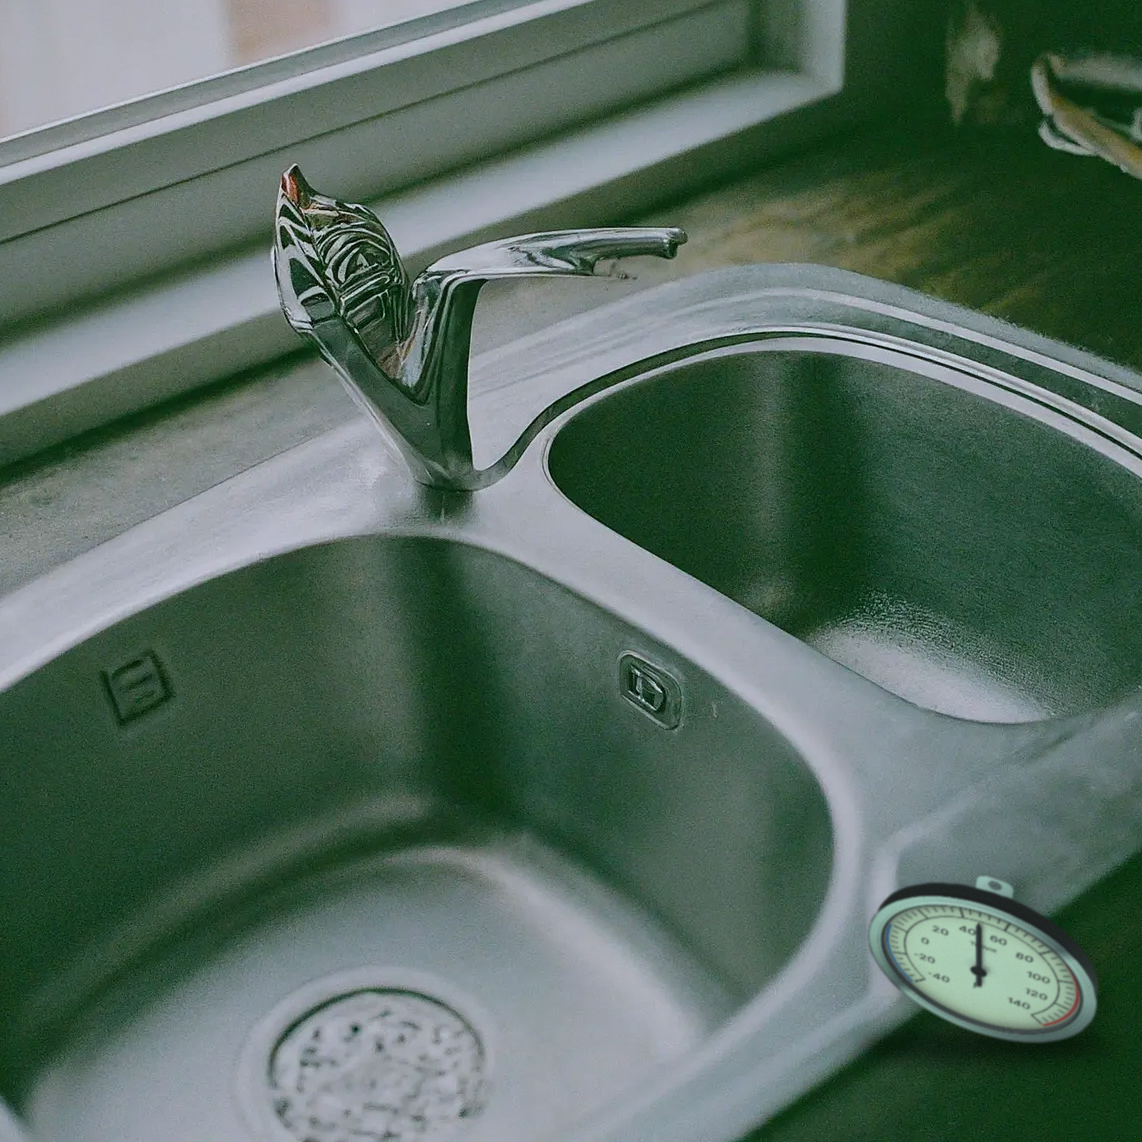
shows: value=48 unit=°F
